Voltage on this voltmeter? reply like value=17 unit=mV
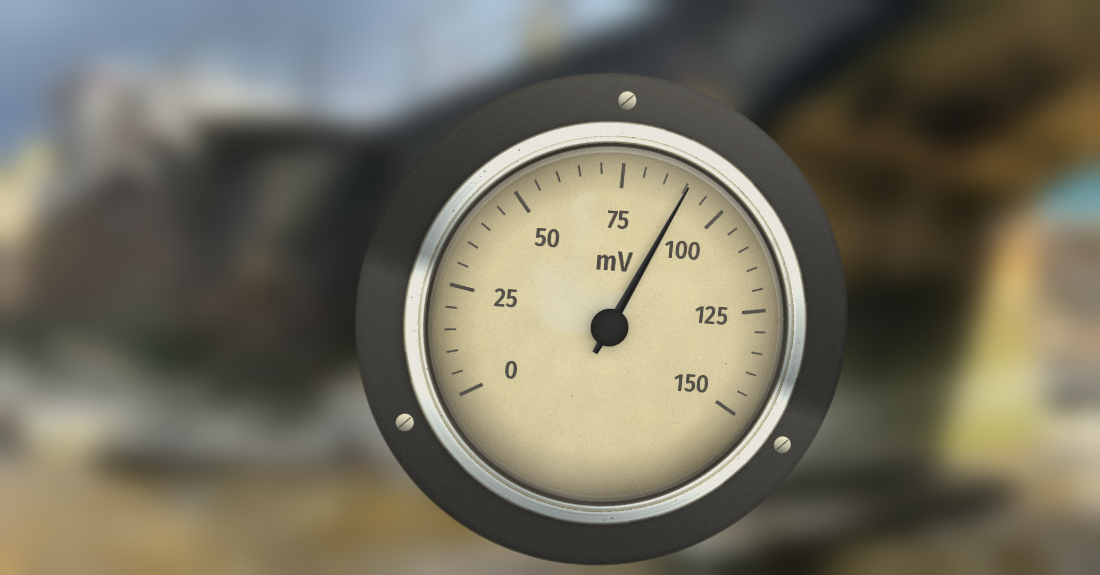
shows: value=90 unit=mV
